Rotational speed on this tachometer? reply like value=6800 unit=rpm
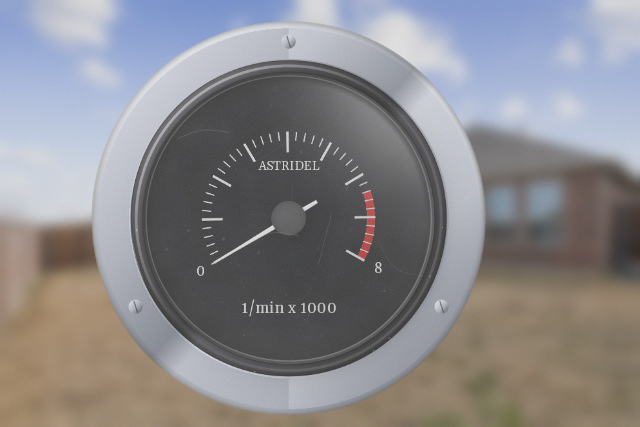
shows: value=0 unit=rpm
